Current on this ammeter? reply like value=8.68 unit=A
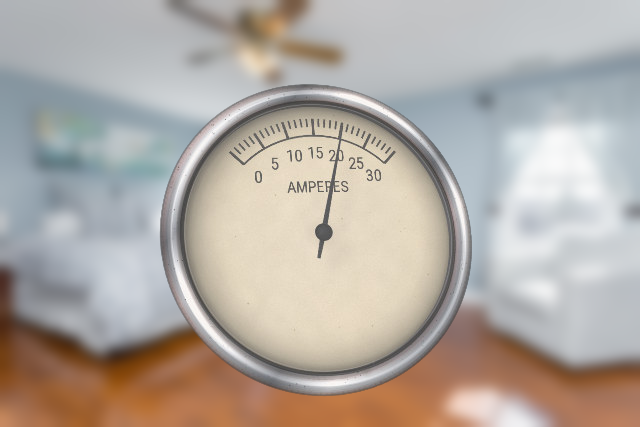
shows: value=20 unit=A
